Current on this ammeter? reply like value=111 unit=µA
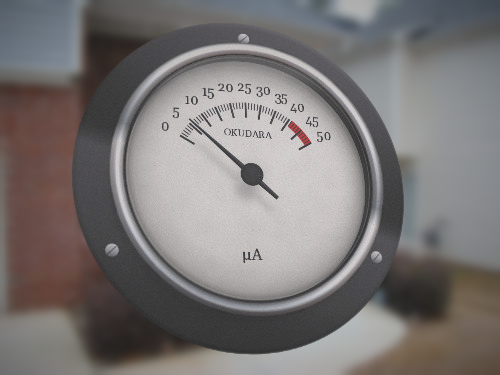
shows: value=5 unit=µA
